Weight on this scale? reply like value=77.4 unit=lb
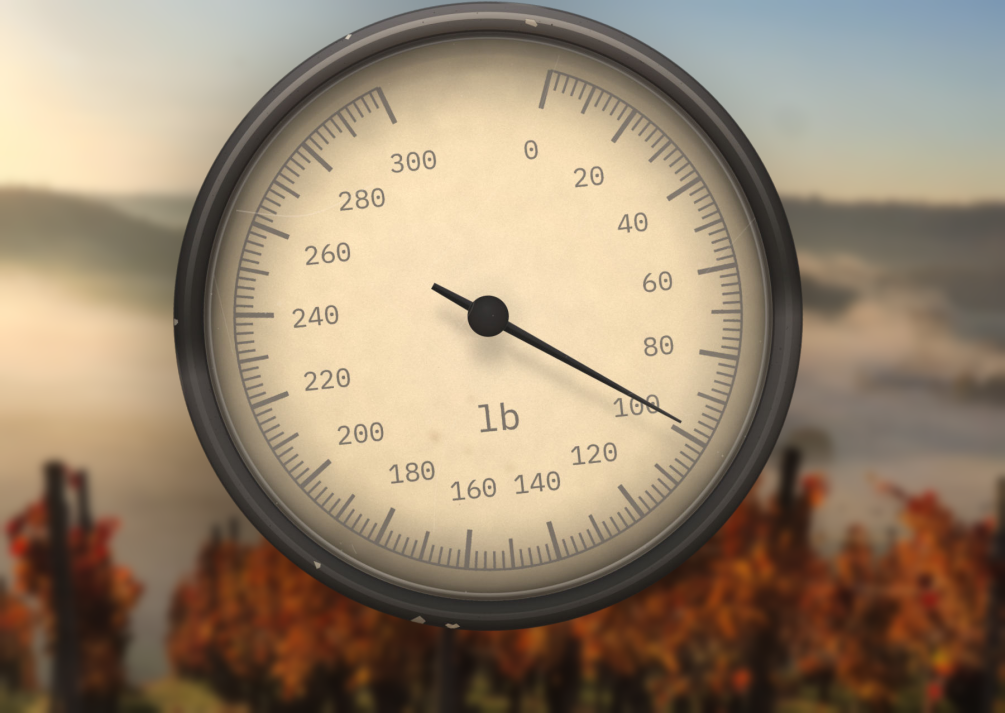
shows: value=98 unit=lb
